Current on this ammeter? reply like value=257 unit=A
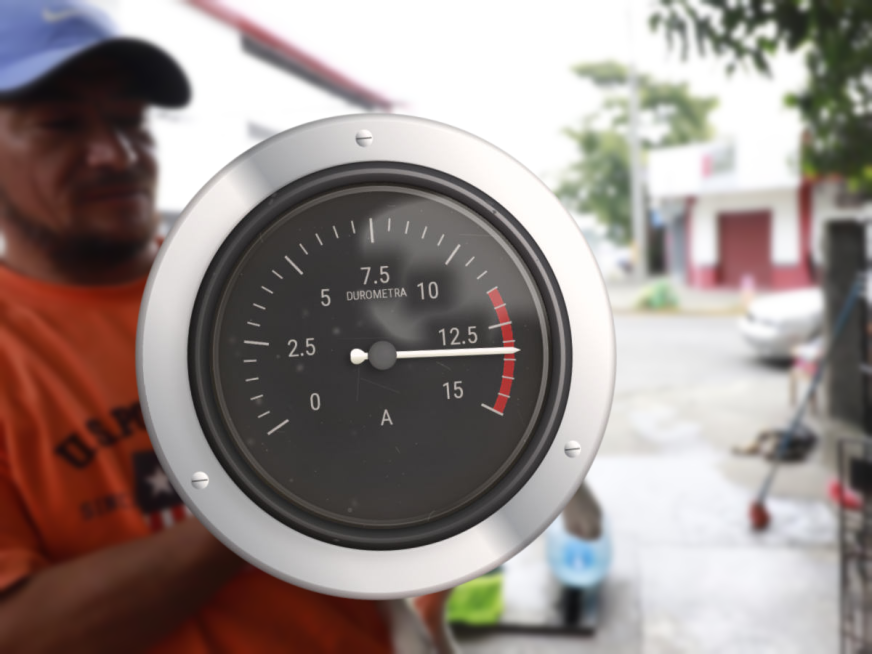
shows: value=13.25 unit=A
